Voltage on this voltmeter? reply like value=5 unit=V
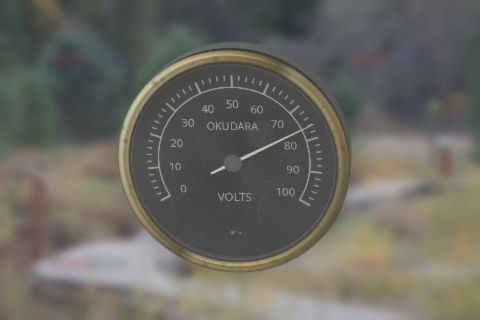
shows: value=76 unit=V
